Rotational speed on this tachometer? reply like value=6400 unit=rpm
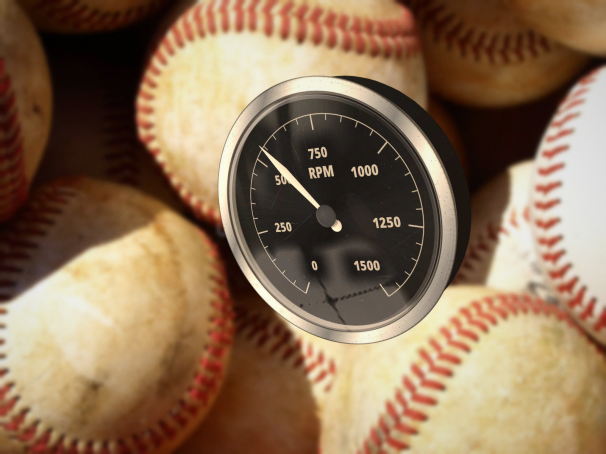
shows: value=550 unit=rpm
